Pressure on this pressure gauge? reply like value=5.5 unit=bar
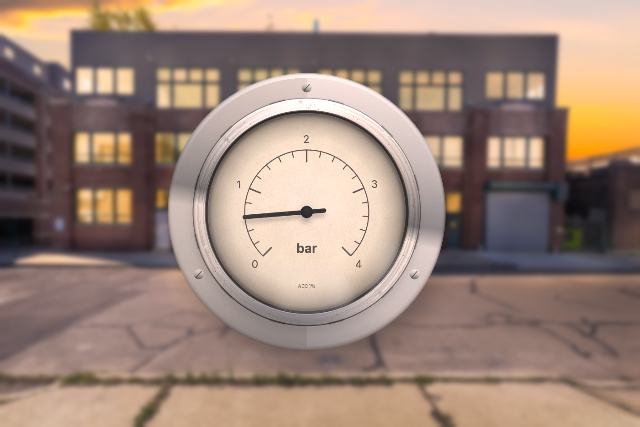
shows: value=0.6 unit=bar
